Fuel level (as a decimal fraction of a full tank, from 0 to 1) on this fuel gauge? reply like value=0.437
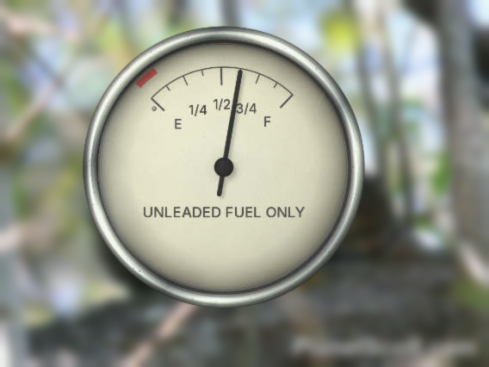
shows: value=0.625
